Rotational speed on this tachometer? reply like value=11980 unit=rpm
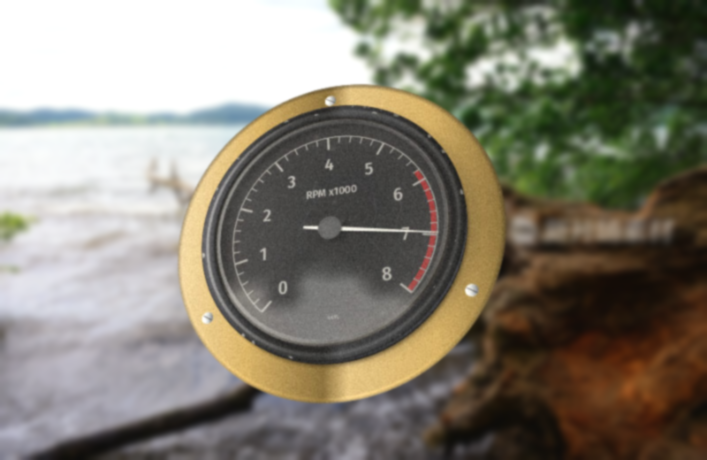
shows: value=7000 unit=rpm
